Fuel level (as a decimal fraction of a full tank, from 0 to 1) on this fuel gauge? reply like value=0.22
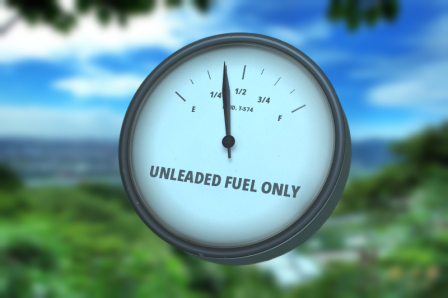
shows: value=0.375
